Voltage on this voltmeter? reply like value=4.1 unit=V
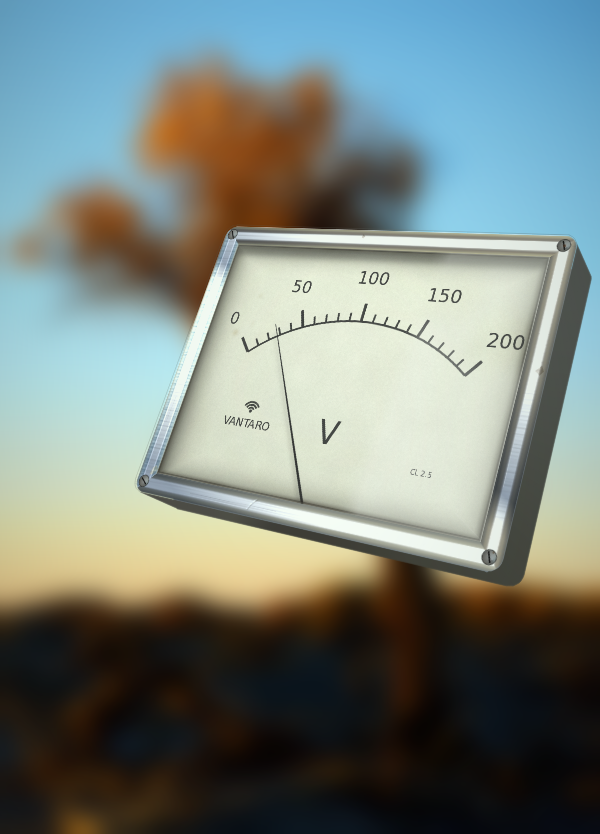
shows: value=30 unit=V
